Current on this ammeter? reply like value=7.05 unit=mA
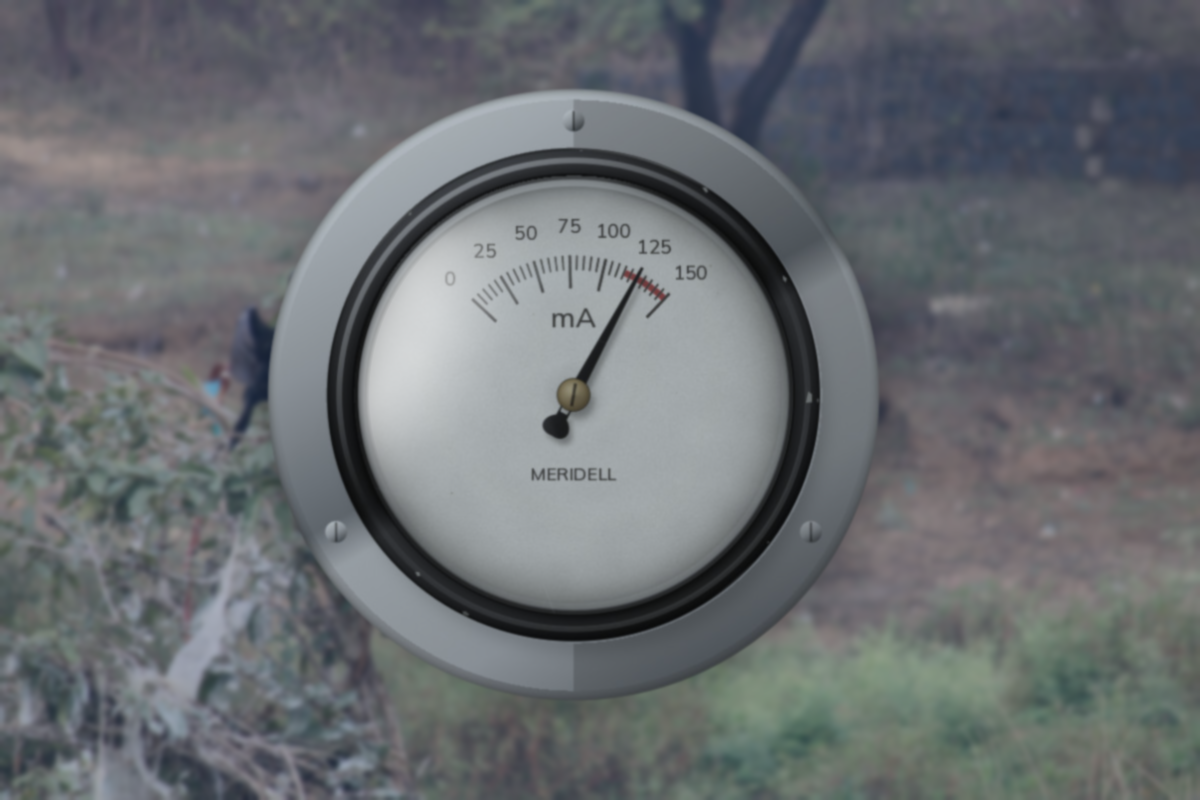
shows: value=125 unit=mA
